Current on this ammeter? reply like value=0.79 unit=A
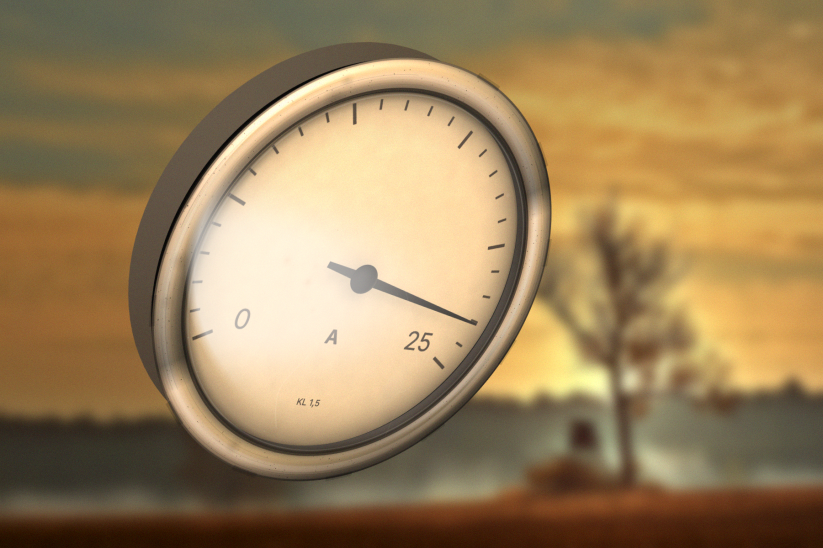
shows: value=23 unit=A
